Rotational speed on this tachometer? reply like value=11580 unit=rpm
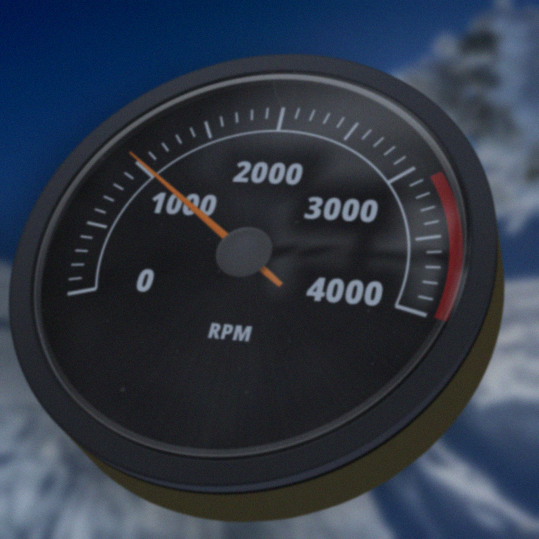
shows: value=1000 unit=rpm
